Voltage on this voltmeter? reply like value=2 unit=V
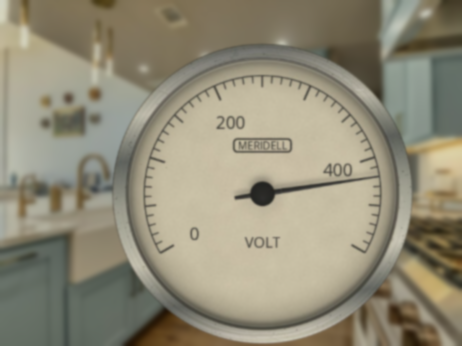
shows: value=420 unit=V
